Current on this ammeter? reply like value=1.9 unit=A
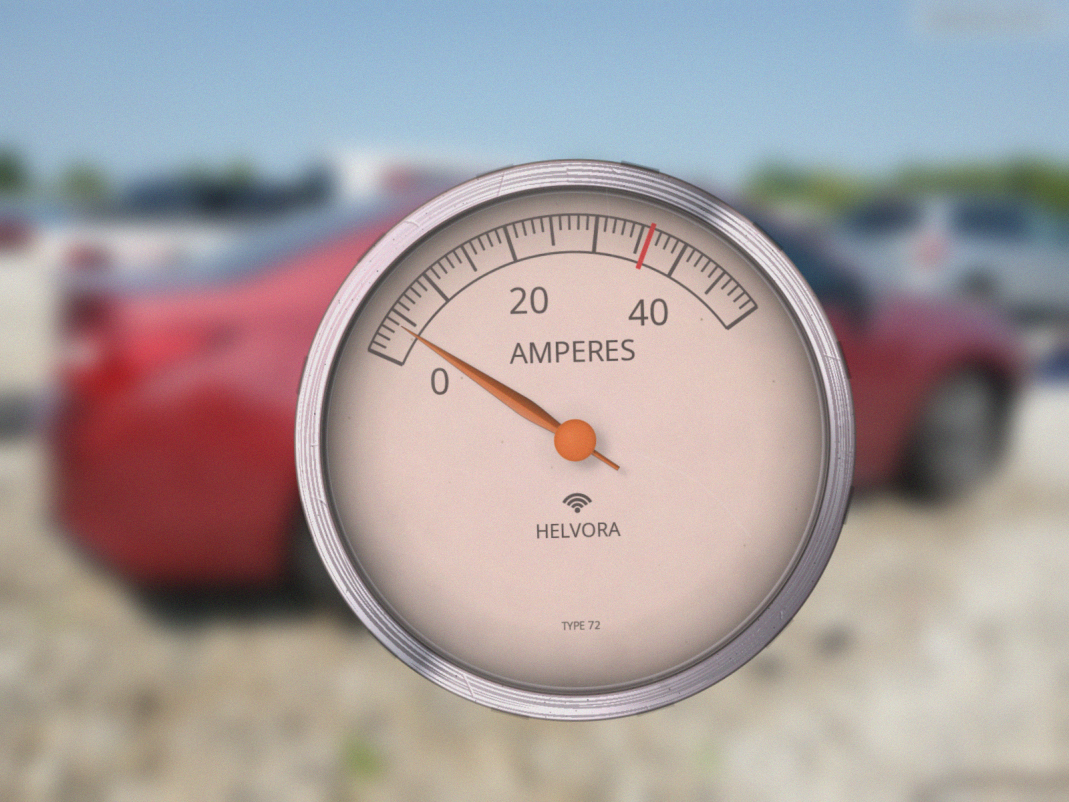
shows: value=4 unit=A
